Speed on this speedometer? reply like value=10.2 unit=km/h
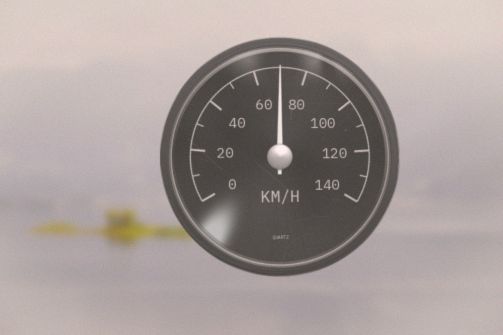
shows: value=70 unit=km/h
